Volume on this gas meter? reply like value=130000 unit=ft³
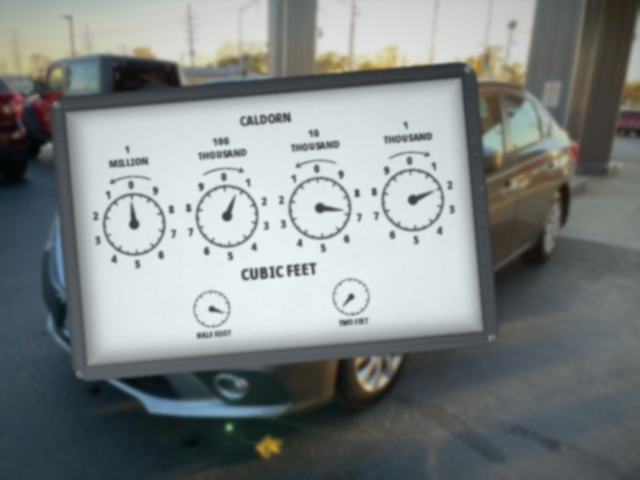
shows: value=7200 unit=ft³
